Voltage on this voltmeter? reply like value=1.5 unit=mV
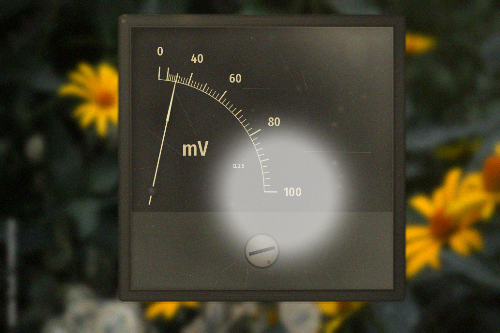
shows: value=30 unit=mV
